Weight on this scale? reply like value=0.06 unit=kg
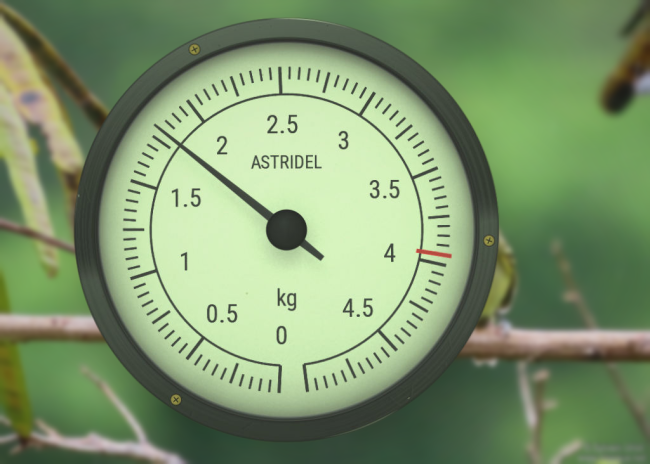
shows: value=1.8 unit=kg
